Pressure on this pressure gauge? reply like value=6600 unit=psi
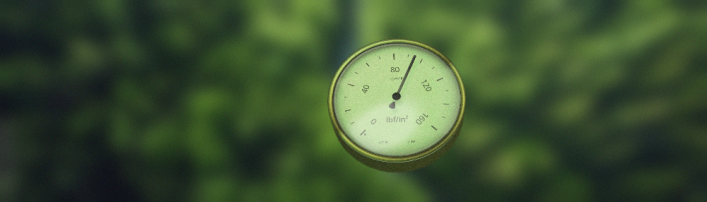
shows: value=95 unit=psi
